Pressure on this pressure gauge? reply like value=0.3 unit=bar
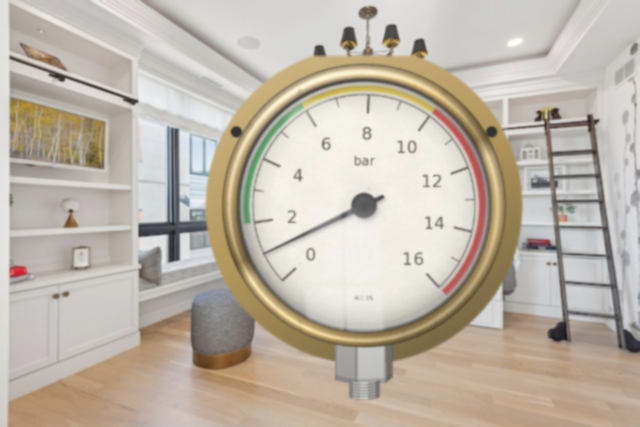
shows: value=1 unit=bar
